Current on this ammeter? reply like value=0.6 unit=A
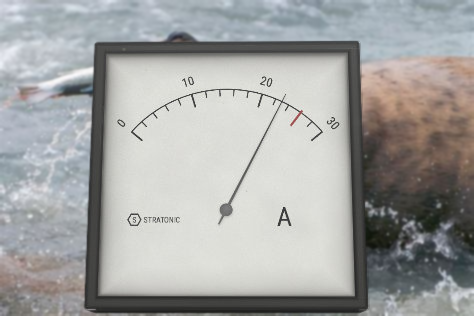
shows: value=23 unit=A
